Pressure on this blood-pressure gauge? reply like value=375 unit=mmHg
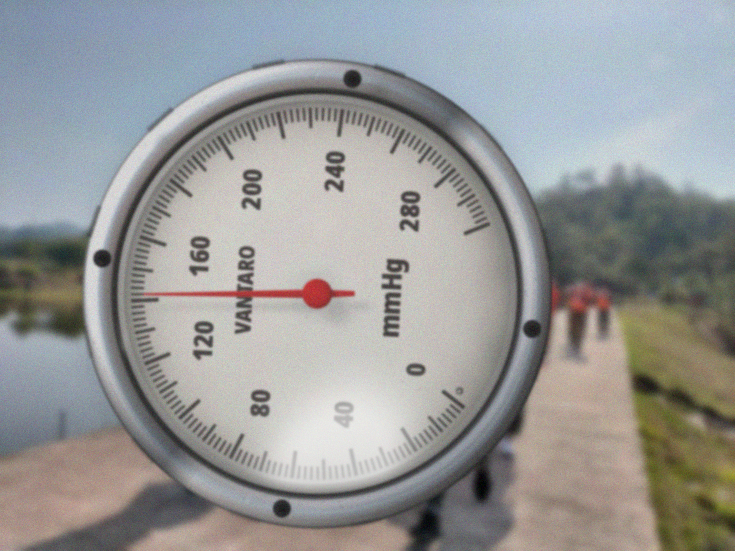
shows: value=142 unit=mmHg
